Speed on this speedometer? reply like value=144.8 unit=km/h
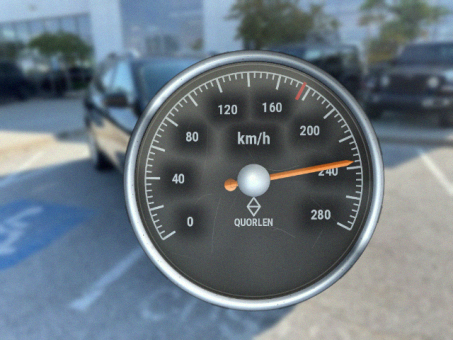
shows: value=236 unit=km/h
